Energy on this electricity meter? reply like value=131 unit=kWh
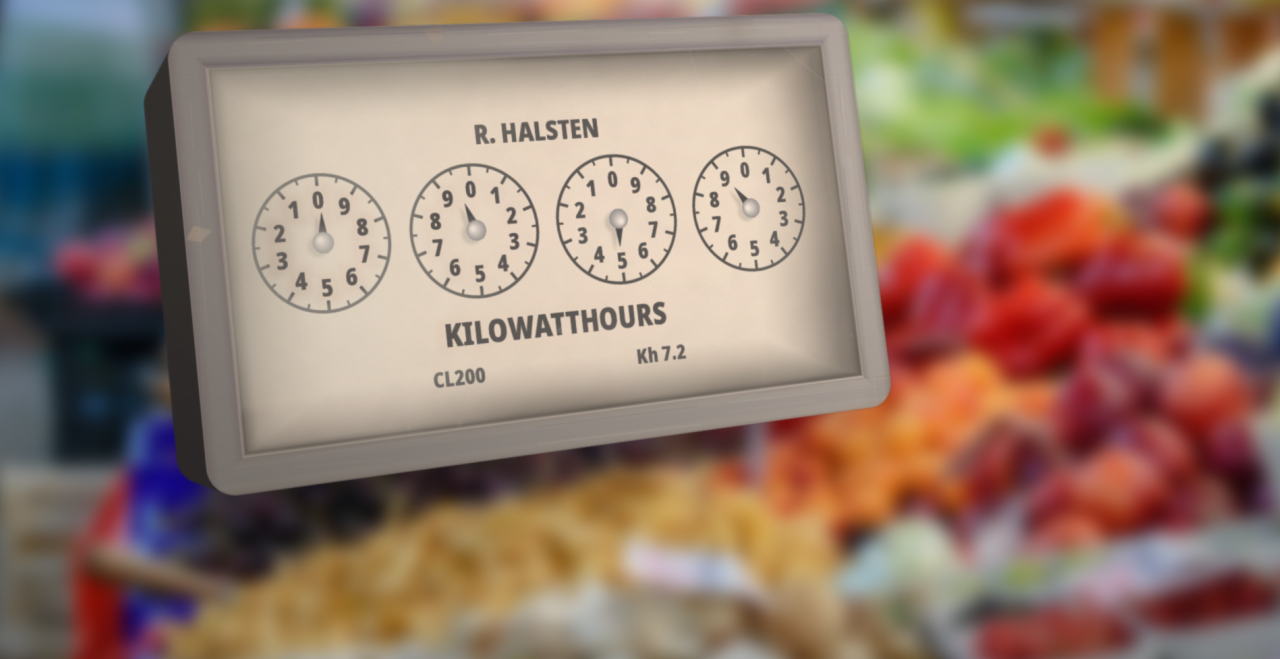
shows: value=9949 unit=kWh
